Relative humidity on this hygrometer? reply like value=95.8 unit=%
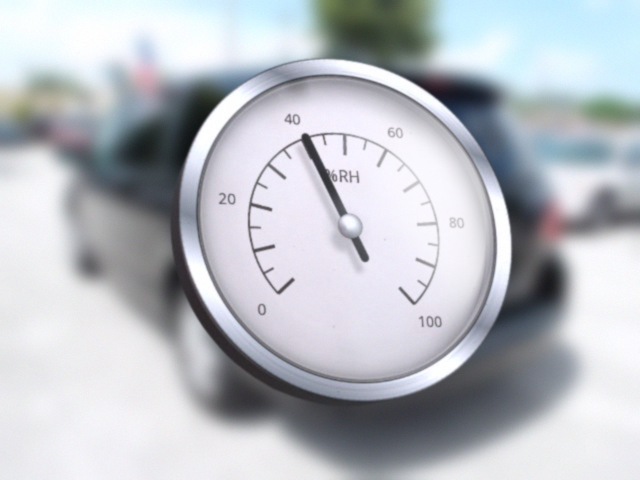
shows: value=40 unit=%
